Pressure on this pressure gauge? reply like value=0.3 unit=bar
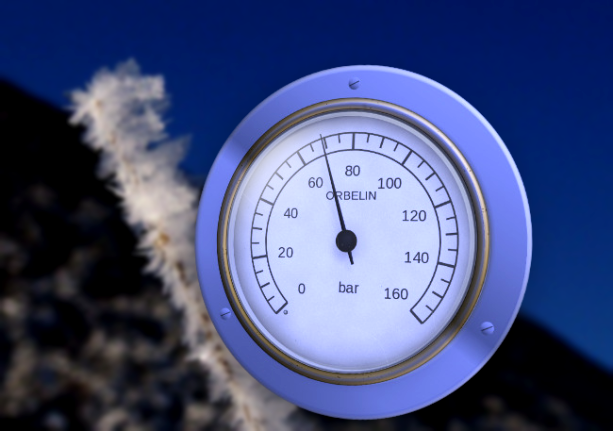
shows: value=70 unit=bar
